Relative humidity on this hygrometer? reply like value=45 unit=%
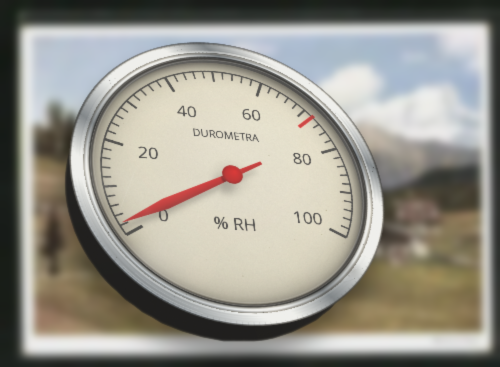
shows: value=2 unit=%
